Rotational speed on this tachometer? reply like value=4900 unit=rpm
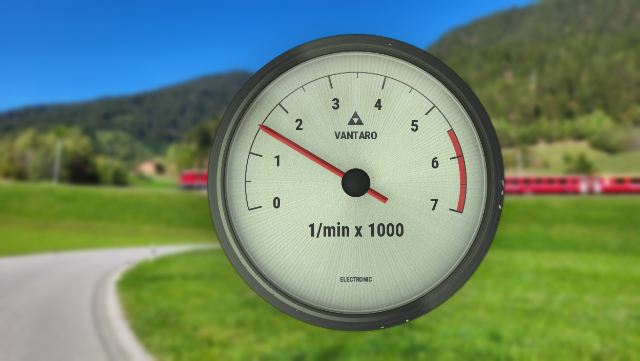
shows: value=1500 unit=rpm
